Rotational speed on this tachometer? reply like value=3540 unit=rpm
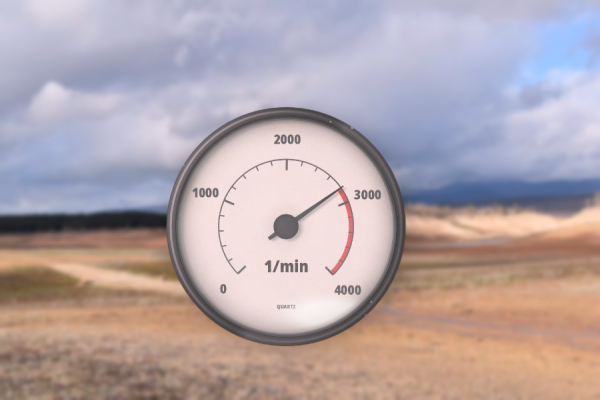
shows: value=2800 unit=rpm
